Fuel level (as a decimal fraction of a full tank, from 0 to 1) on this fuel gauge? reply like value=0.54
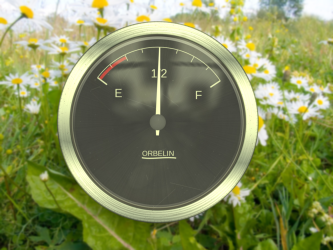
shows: value=0.5
